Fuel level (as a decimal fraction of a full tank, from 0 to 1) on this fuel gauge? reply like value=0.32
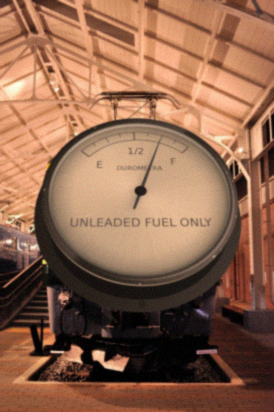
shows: value=0.75
